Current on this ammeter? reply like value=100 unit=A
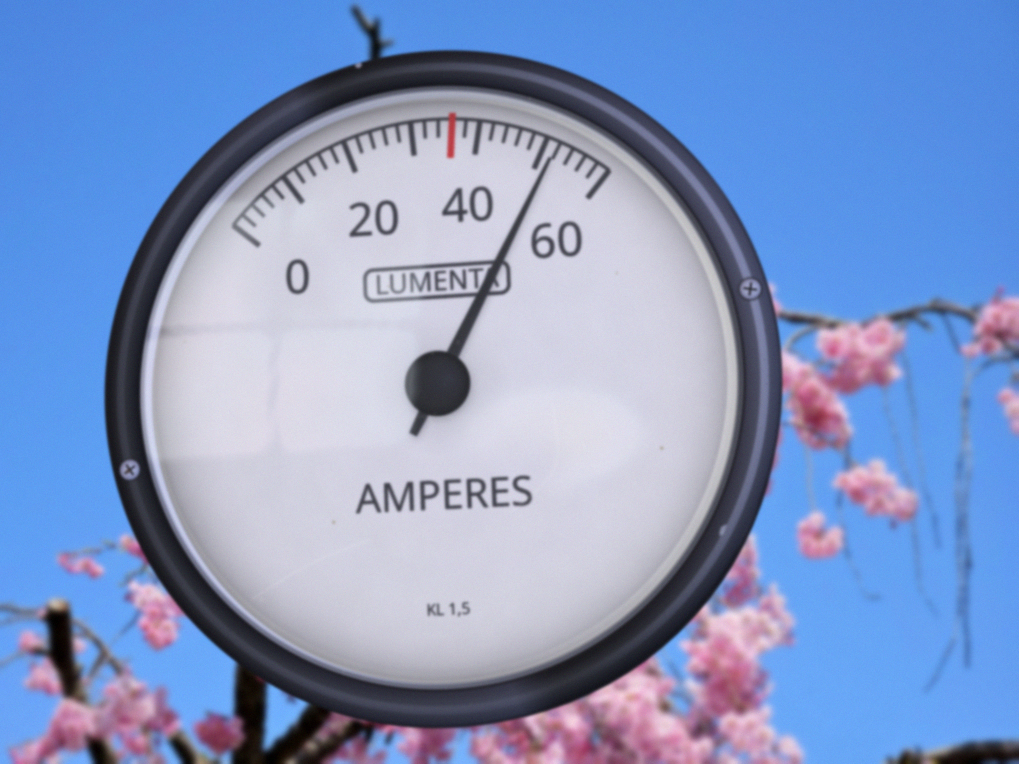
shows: value=52 unit=A
